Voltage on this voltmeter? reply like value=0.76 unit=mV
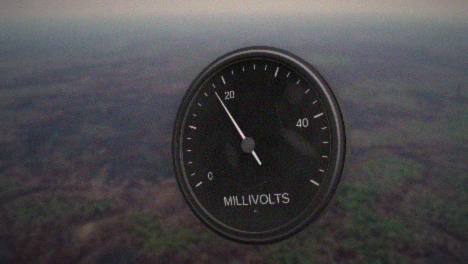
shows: value=18 unit=mV
